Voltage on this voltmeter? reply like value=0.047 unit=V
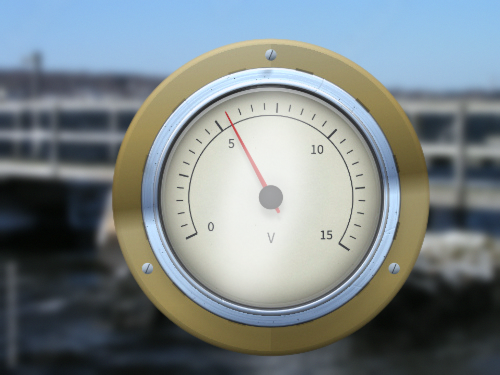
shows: value=5.5 unit=V
